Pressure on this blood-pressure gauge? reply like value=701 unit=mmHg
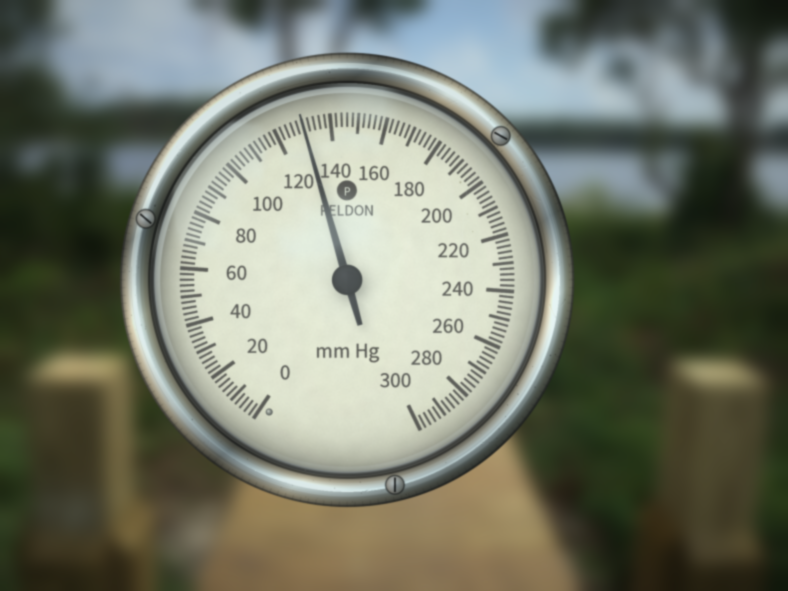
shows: value=130 unit=mmHg
